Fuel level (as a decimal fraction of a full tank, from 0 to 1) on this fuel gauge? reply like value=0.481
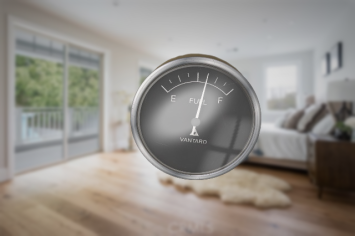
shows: value=0.625
